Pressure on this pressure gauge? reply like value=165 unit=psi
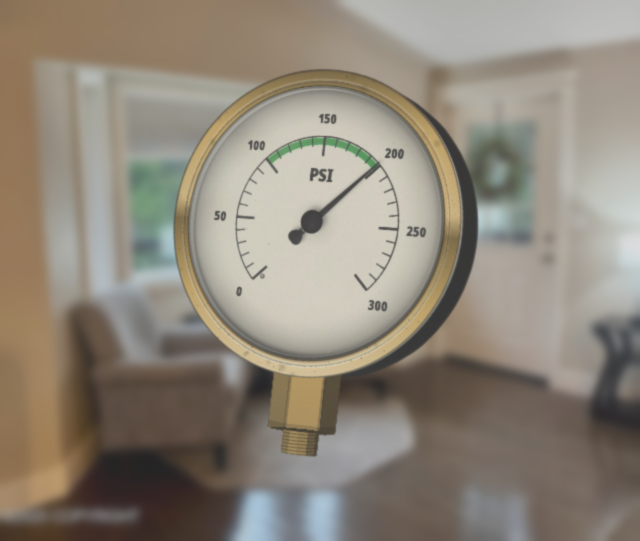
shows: value=200 unit=psi
